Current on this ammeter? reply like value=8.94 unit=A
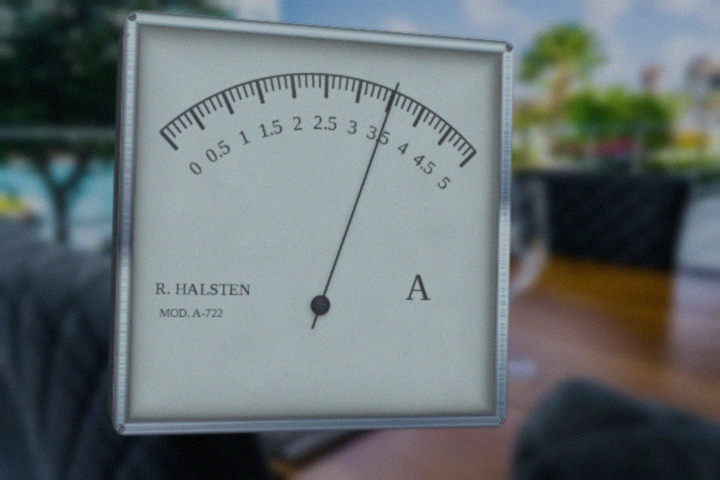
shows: value=3.5 unit=A
